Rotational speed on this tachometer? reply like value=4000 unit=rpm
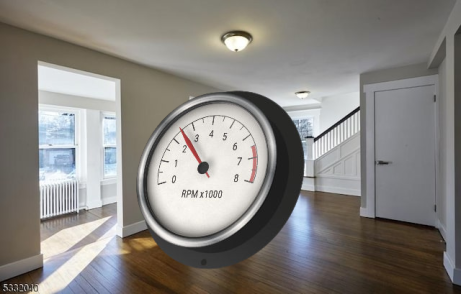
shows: value=2500 unit=rpm
